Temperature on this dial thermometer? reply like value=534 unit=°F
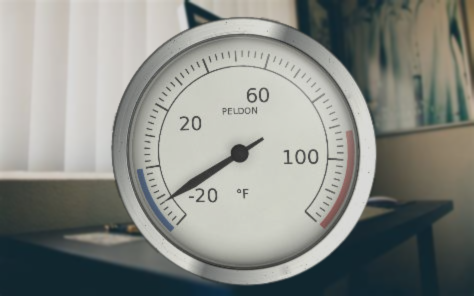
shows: value=-12 unit=°F
